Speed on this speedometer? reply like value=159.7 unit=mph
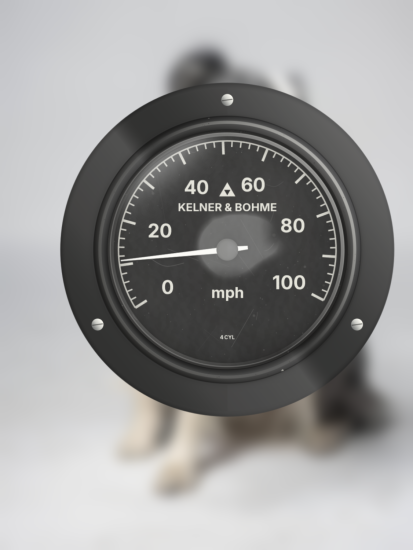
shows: value=11 unit=mph
